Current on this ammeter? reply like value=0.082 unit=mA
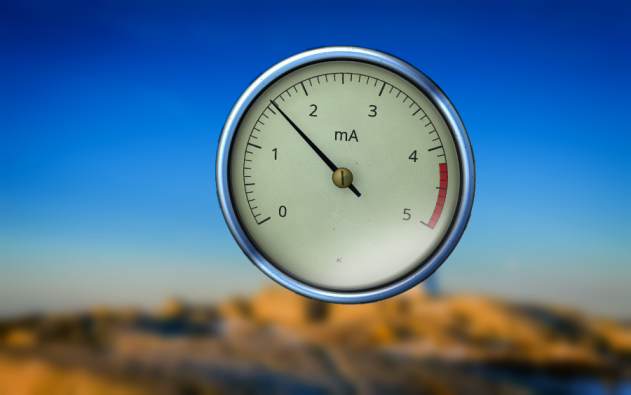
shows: value=1.6 unit=mA
